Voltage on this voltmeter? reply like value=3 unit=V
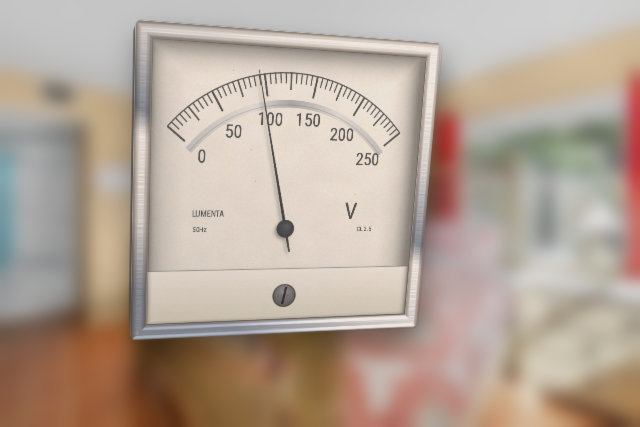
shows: value=95 unit=V
